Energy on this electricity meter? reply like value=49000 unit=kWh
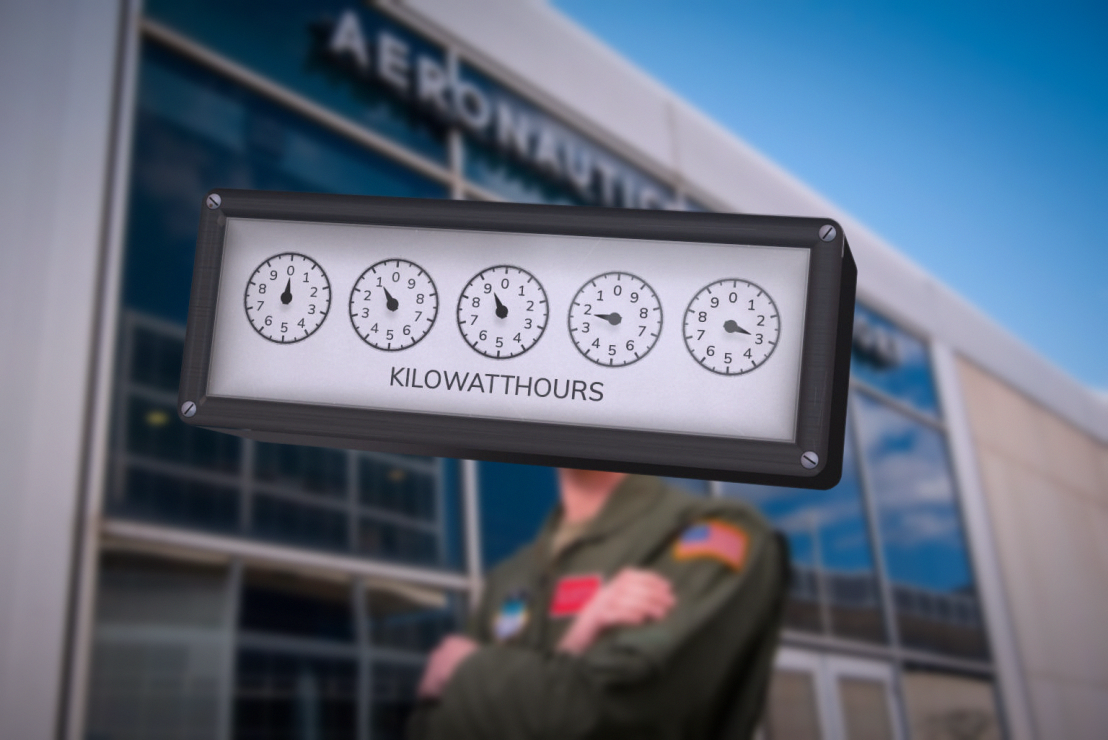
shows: value=923 unit=kWh
